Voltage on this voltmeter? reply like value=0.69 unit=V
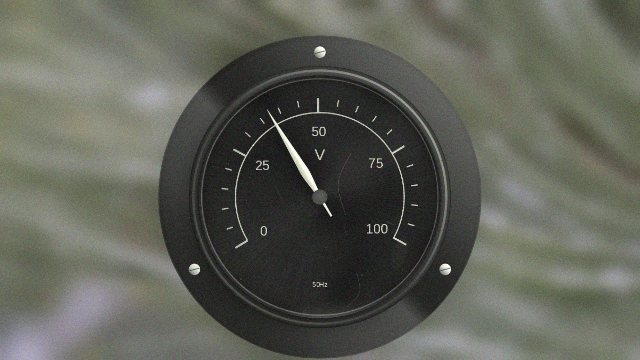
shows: value=37.5 unit=V
